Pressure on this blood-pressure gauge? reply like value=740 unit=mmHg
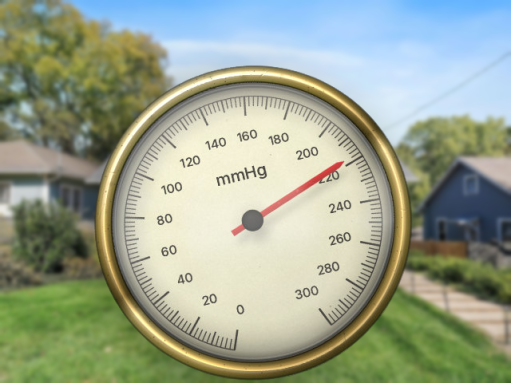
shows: value=218 unit=mmHg
